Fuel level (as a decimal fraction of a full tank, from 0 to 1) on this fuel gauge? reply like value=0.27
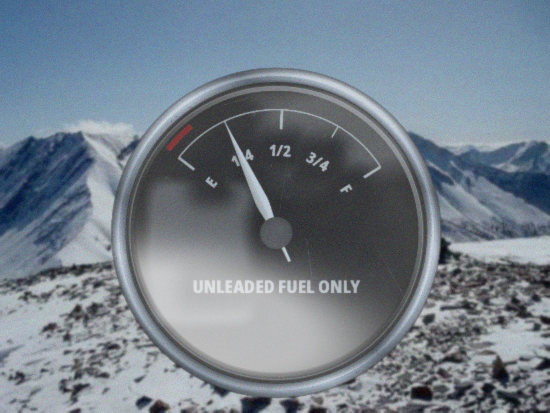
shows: value=0.25
